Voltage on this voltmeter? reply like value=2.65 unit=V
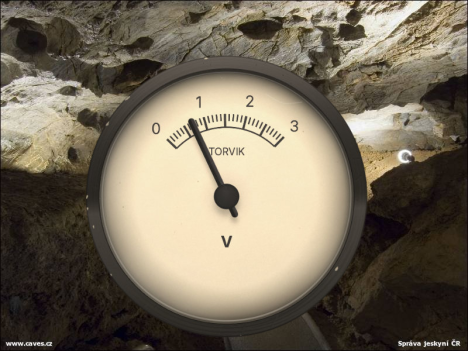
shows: value=0.7 unit=V
